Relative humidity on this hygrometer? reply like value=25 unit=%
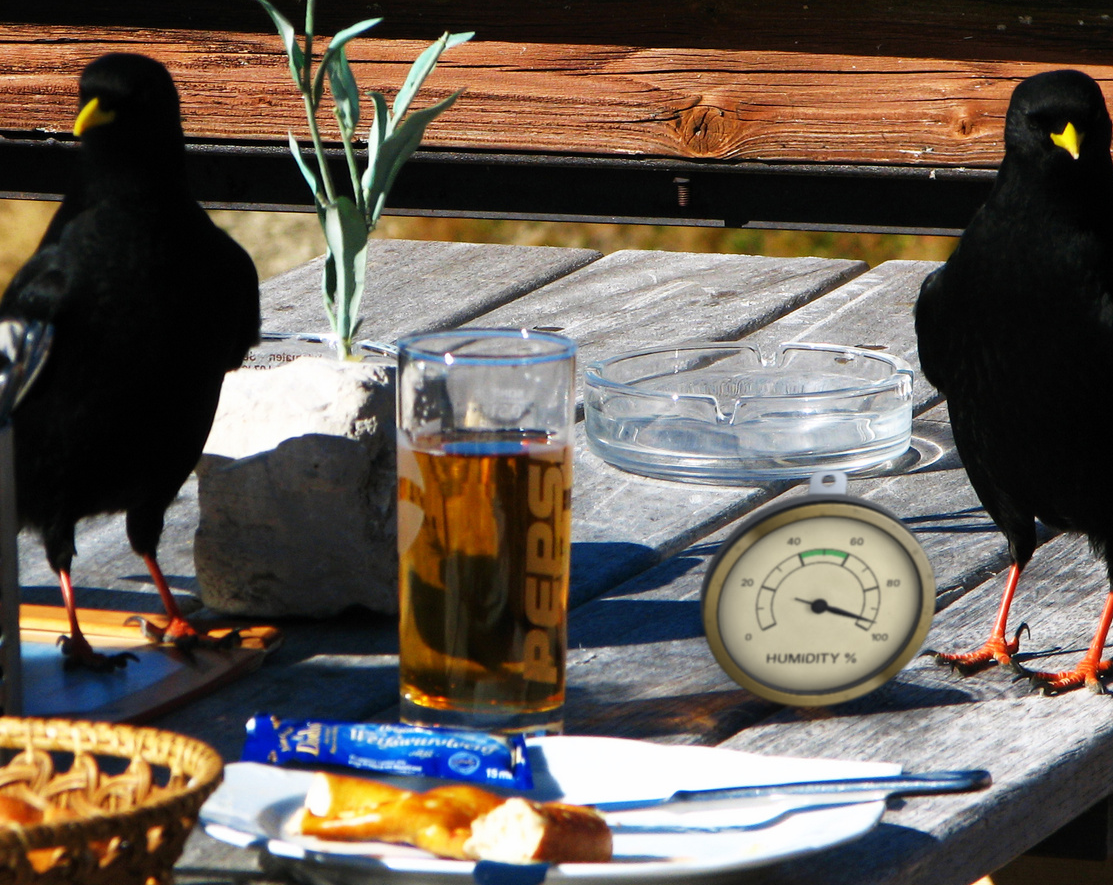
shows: value=95 unit=%
